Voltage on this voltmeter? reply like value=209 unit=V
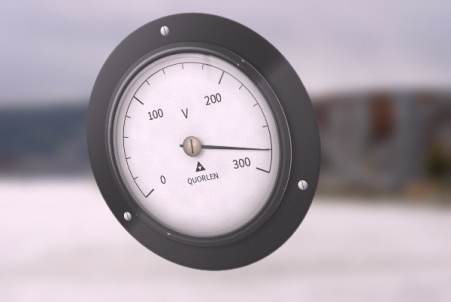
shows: value=280 unit=V
